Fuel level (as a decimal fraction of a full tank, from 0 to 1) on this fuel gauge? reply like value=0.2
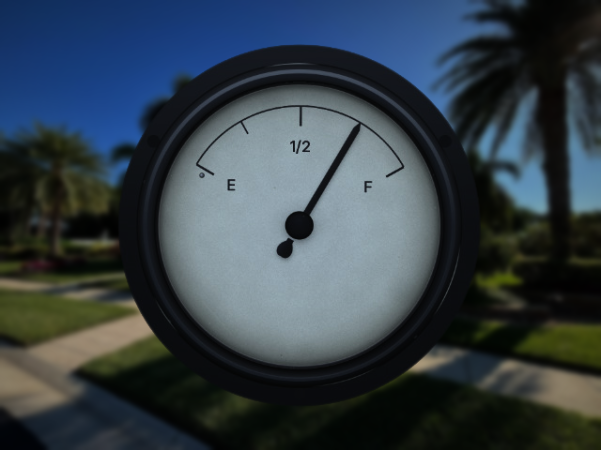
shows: value=0.75
